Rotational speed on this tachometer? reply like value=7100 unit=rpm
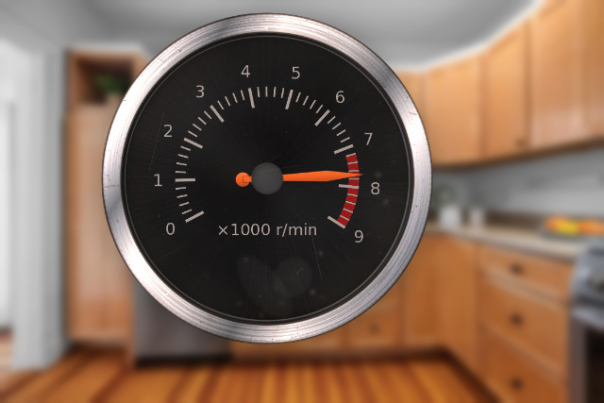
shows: value=7700 unit=rpm
